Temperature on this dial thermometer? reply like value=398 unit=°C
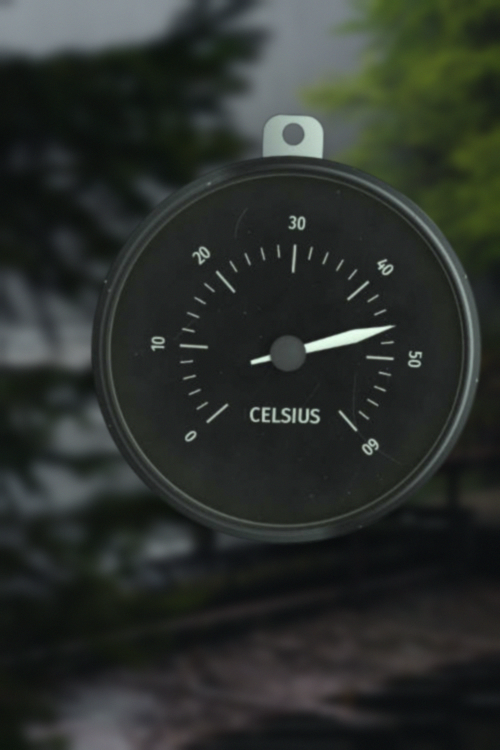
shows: value=46 unit=°C
